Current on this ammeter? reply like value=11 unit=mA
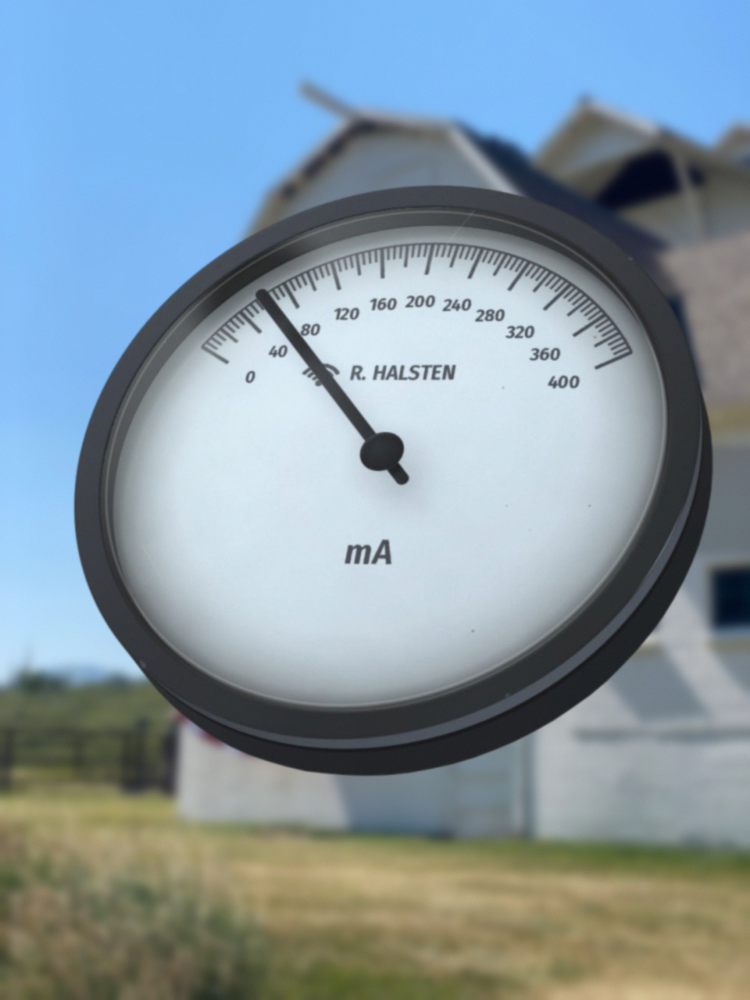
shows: value=60 unit=mA
